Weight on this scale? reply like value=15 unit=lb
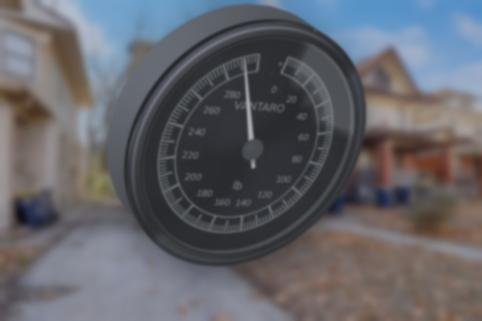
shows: value=290 unit=lb
